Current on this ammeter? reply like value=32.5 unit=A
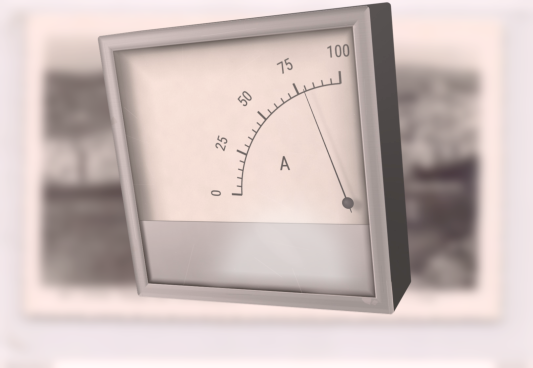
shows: value=80 unit=A
